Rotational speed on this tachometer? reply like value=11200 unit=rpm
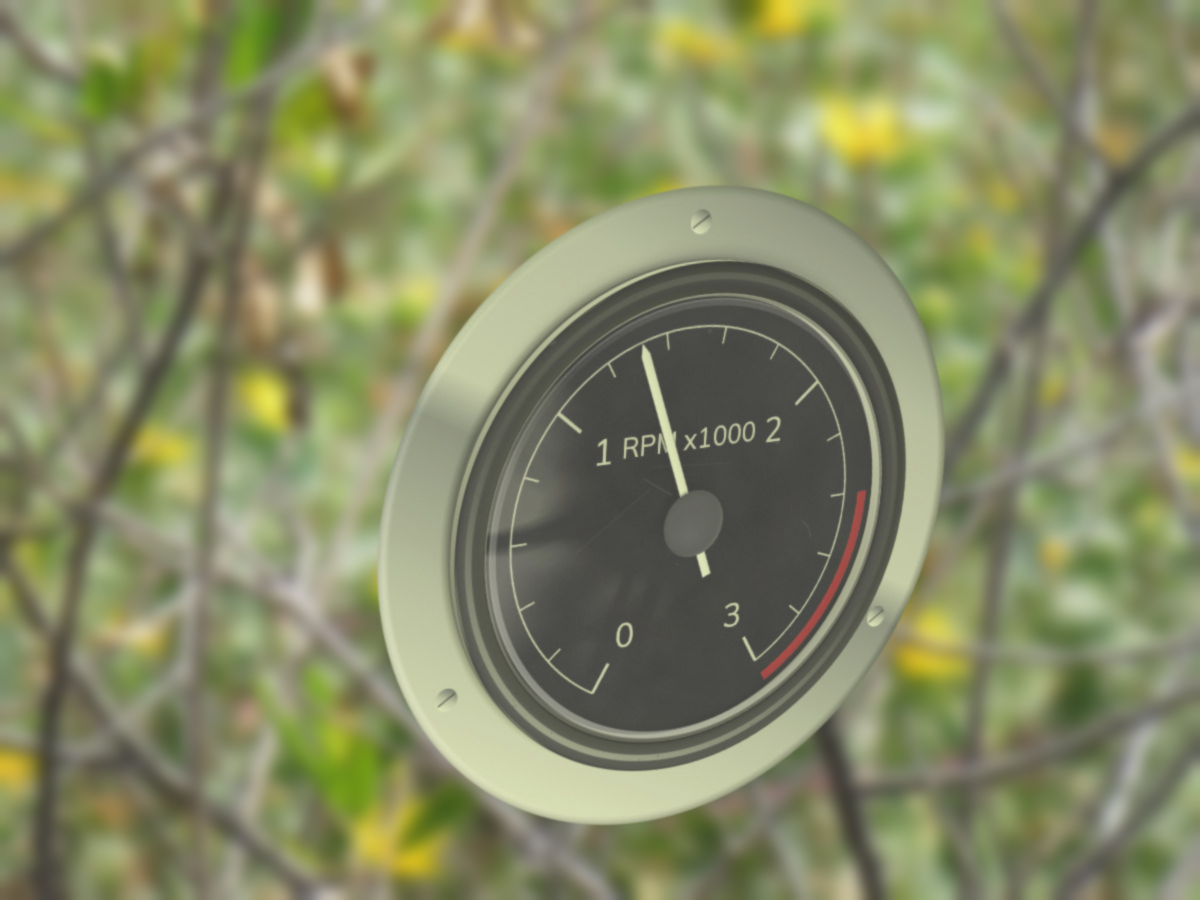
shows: value=1300 unit=rpm
